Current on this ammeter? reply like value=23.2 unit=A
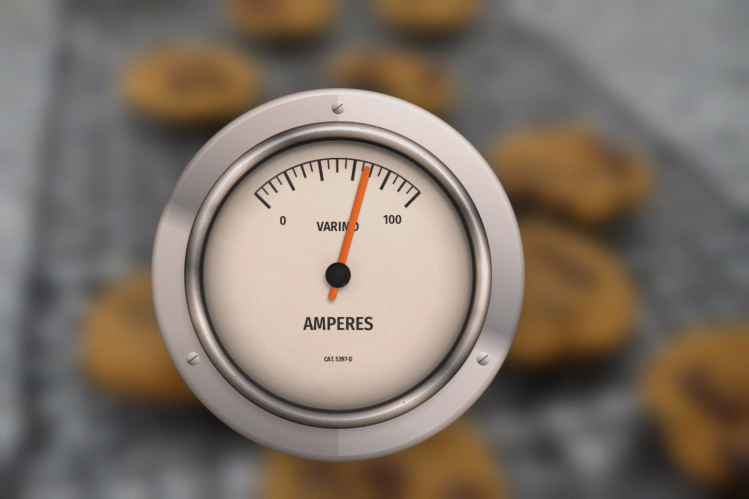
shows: value=67.5 unit=A
